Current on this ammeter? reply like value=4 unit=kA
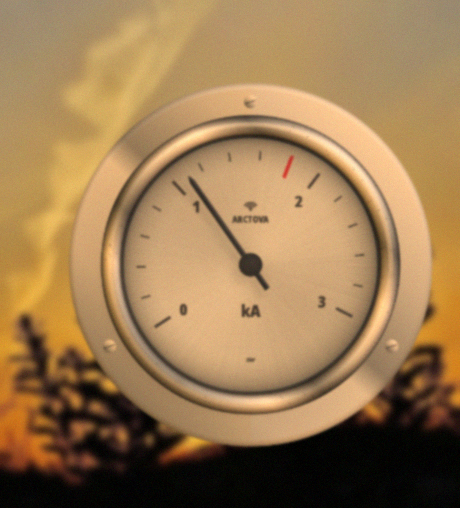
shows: value=1.1 unit=kA
